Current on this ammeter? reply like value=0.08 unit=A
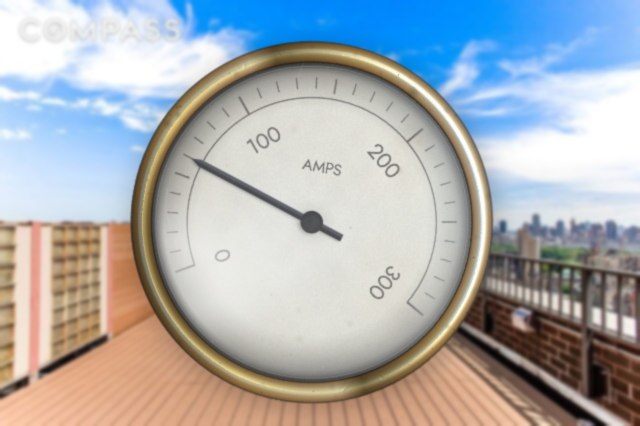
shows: value=60 unit=A
